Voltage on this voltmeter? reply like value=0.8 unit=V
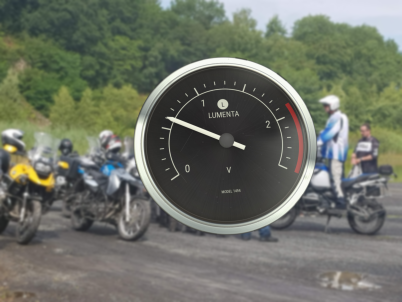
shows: value=0.6 unit=V
